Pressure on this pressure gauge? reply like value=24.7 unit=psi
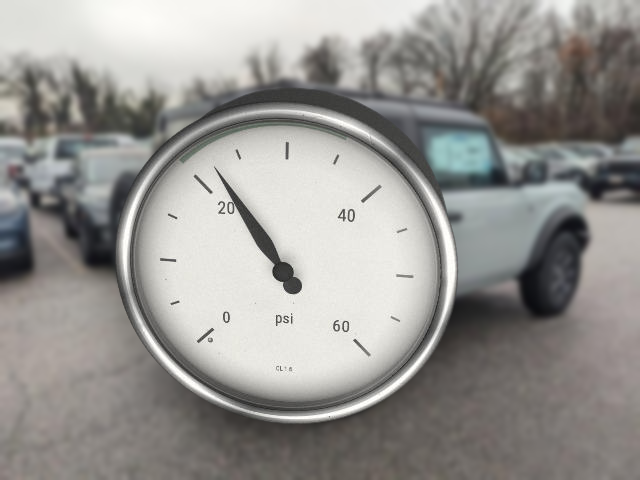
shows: value=22.5 unit=psi
